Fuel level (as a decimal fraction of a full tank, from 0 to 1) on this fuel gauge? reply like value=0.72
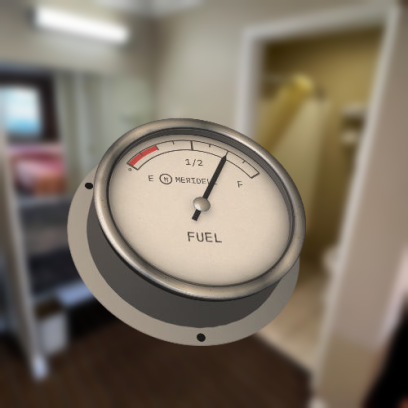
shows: value=0.75
